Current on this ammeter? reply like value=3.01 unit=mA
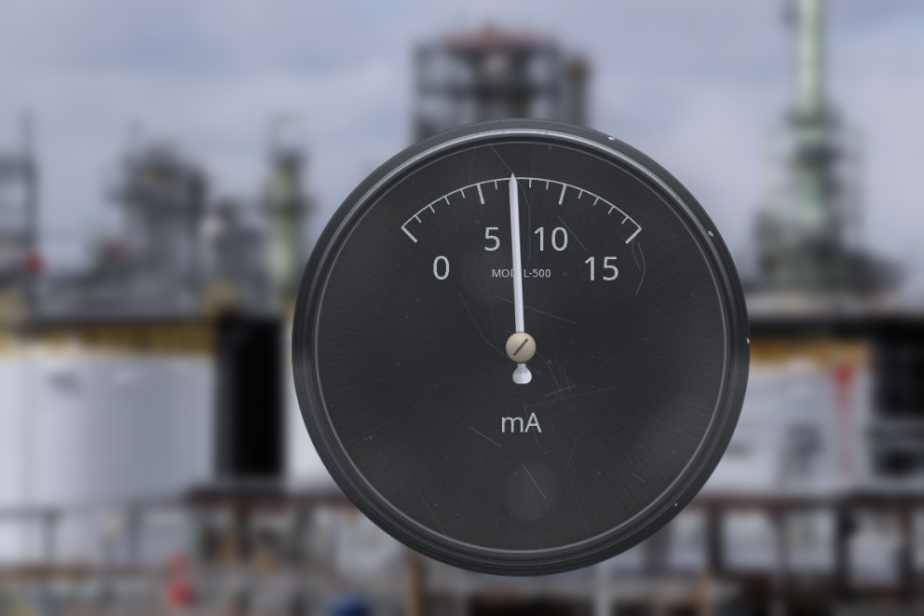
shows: value=7 unit=mA
